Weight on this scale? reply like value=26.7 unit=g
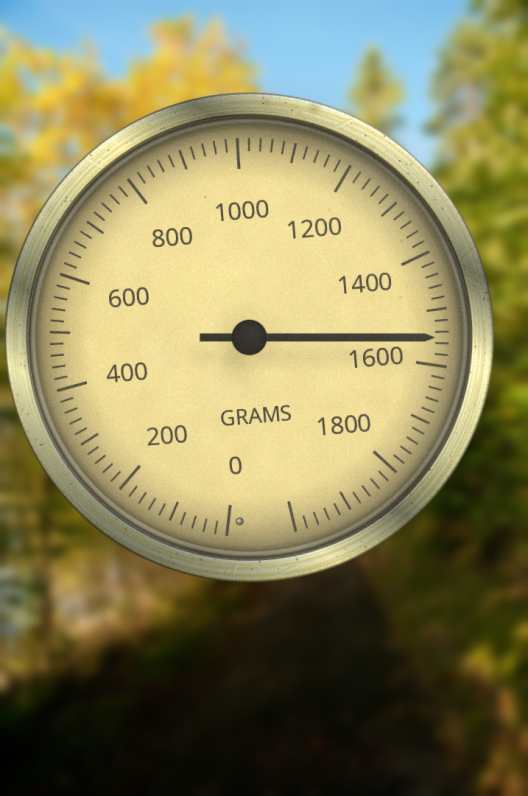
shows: value=1550 unit=g
